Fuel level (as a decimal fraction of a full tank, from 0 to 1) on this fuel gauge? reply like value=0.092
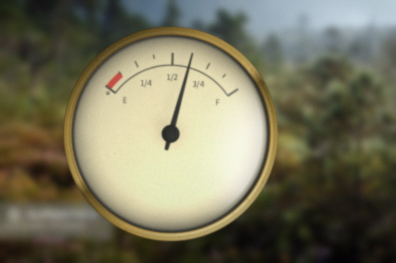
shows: value=0.625
